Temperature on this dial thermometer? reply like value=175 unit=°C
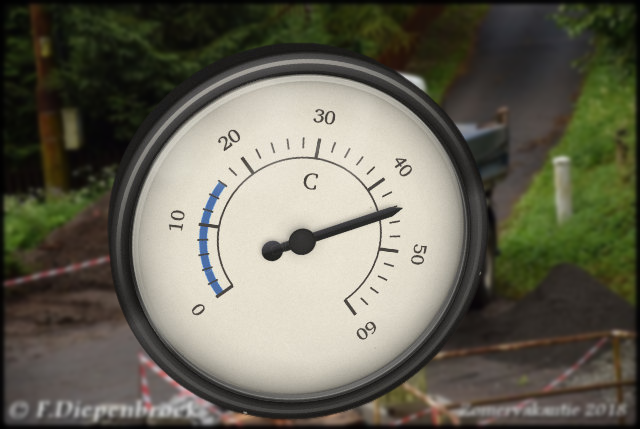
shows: value=44 unit=°C
